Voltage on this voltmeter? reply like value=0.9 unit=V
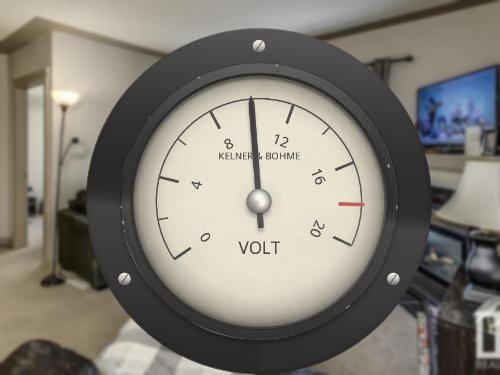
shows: value=10 unit=V
